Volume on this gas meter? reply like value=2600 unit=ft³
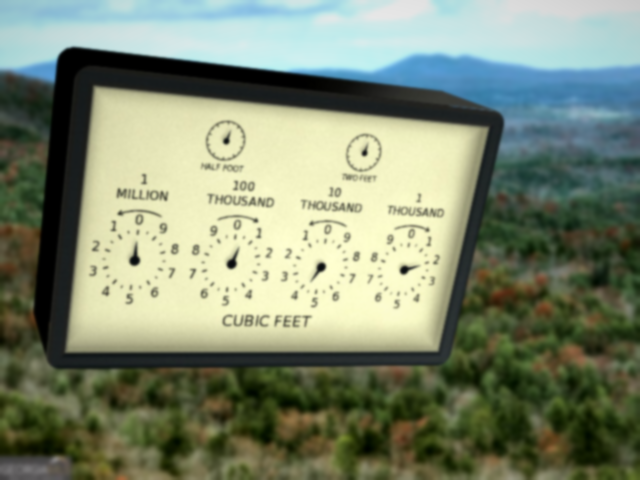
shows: value=4200 unit=ft³
